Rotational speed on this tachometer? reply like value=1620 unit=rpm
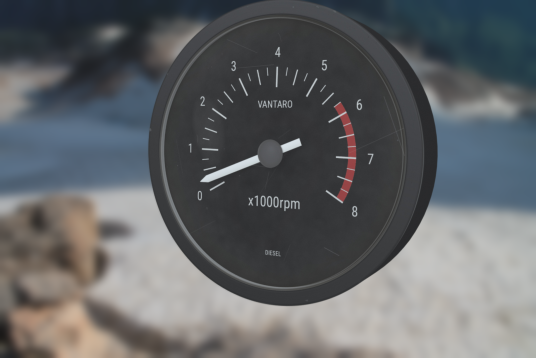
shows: value=250 unit=rpm
